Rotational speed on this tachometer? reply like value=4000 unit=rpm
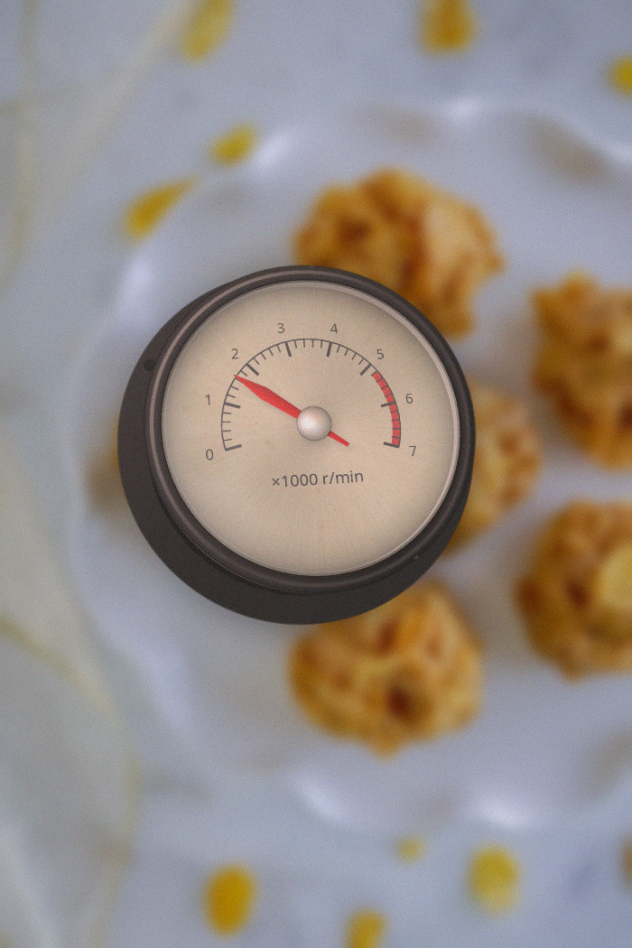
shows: value=1600 unit=rpm
